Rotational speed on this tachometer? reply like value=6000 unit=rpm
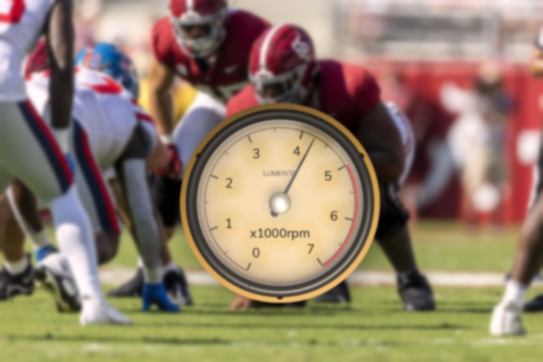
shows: value=4250 unit=rpm
